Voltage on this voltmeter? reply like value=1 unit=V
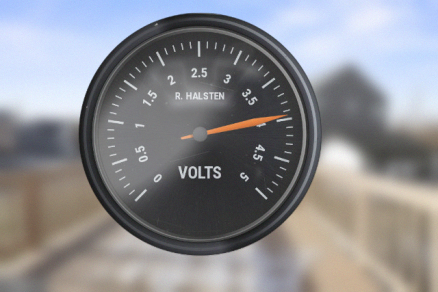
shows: value=3.95 unit=V
